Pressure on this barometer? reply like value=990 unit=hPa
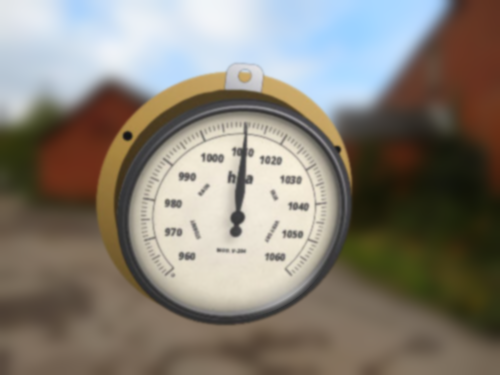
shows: value=1010 unit=hPa
